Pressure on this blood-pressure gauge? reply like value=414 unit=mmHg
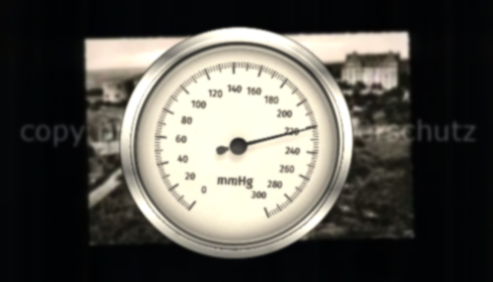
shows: value=220 unit=mmHg
